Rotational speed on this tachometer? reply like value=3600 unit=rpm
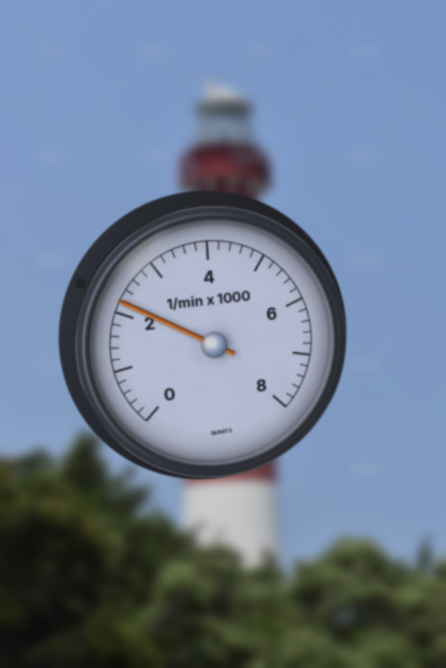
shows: value=2200 unit=rpm
